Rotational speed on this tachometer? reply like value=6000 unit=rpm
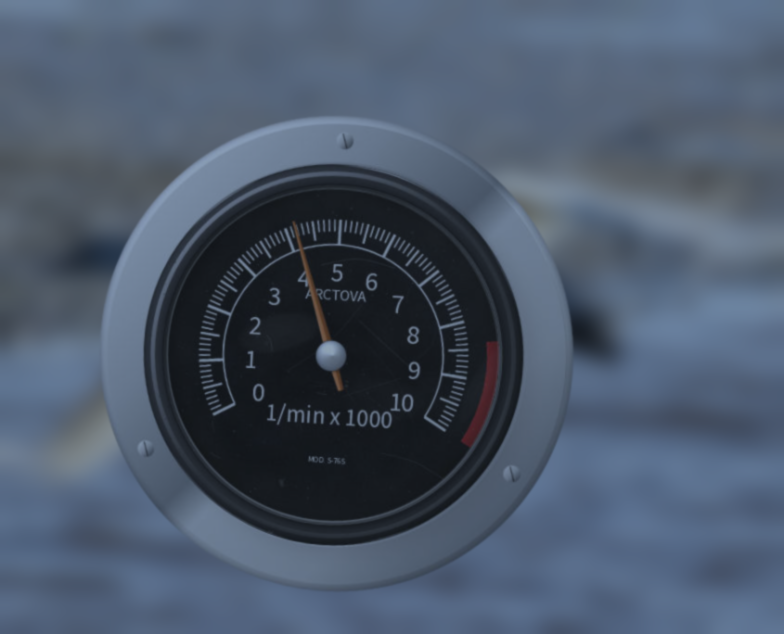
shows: value=4200 unit=rpm
